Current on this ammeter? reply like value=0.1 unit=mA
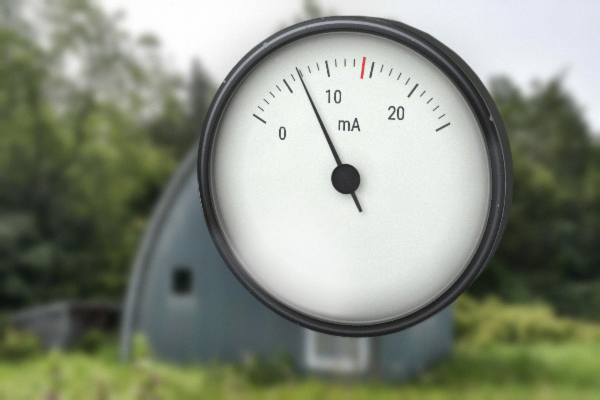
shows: value=7 unit=mA
